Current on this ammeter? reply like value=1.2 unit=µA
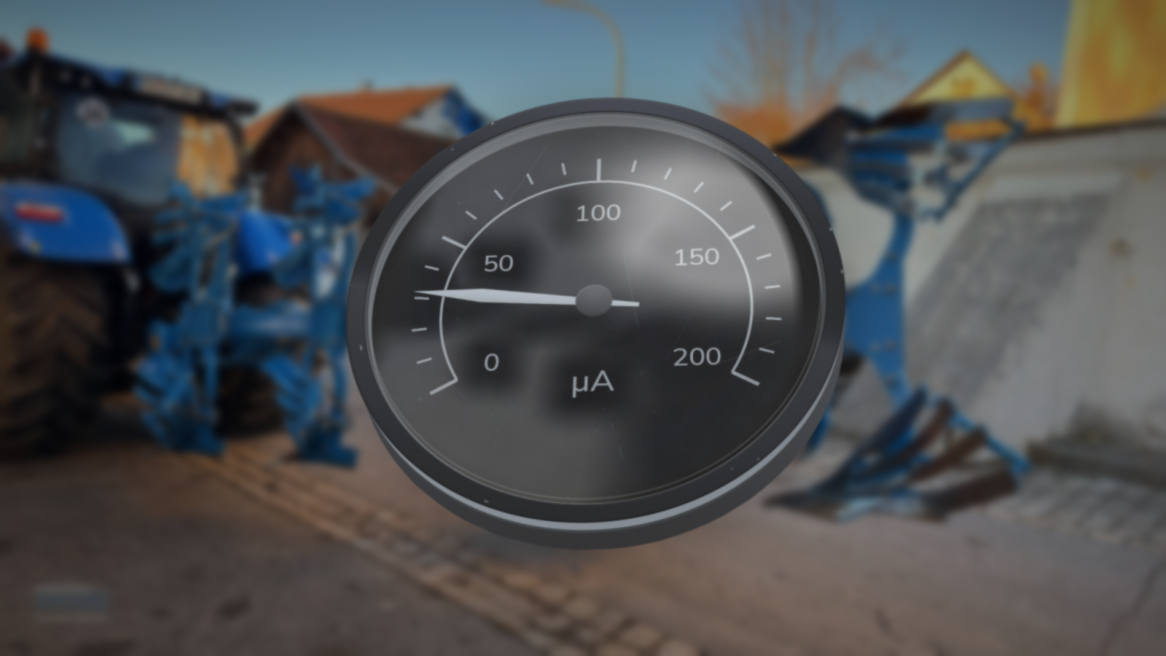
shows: value=30 unit=µA
